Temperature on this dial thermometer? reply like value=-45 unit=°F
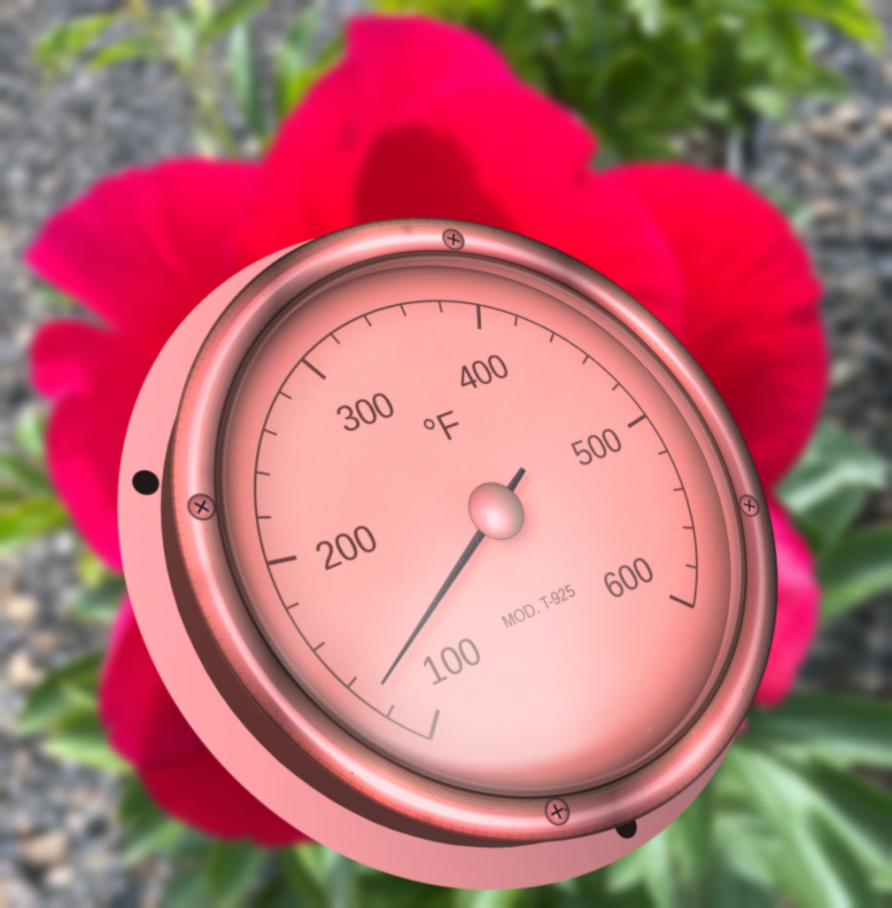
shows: value=130 unit=°F
